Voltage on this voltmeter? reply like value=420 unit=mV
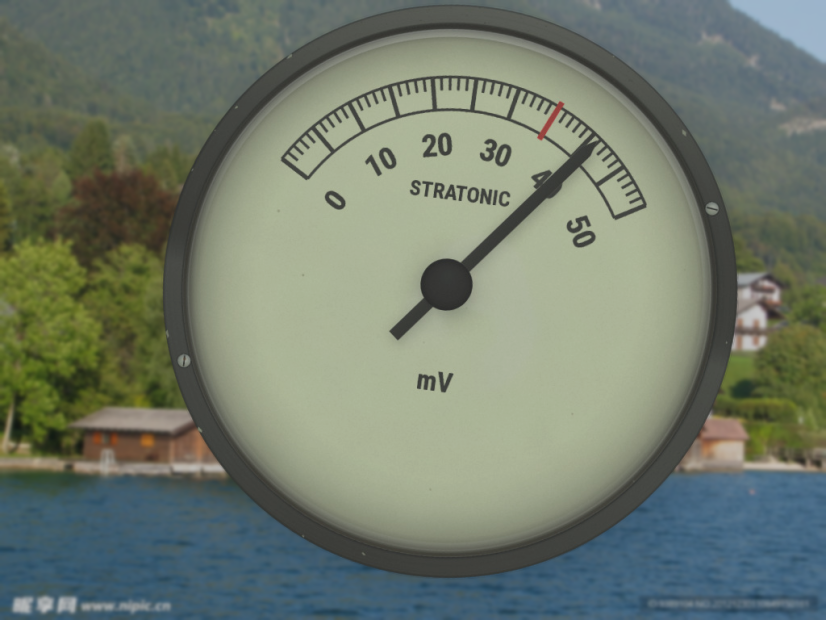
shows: value=41 unit=mV
